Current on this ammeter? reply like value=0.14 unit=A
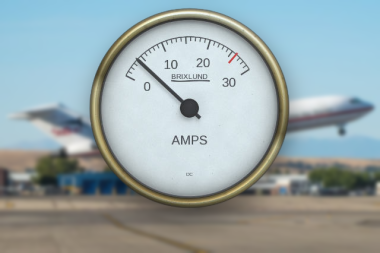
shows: value=4 unit=A
